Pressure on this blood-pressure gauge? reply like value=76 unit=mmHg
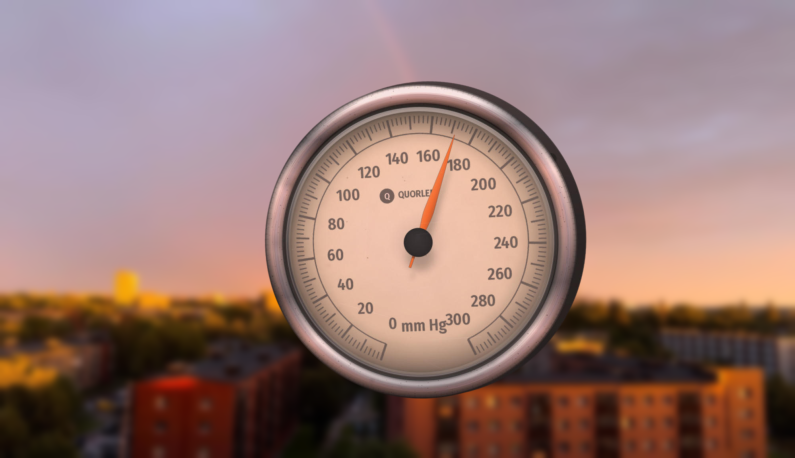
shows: value=172 unit=mmHg
